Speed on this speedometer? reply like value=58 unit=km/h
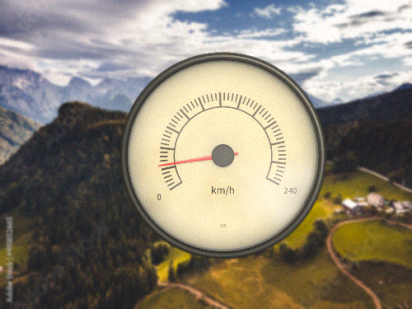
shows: value=24 unit=km/h
